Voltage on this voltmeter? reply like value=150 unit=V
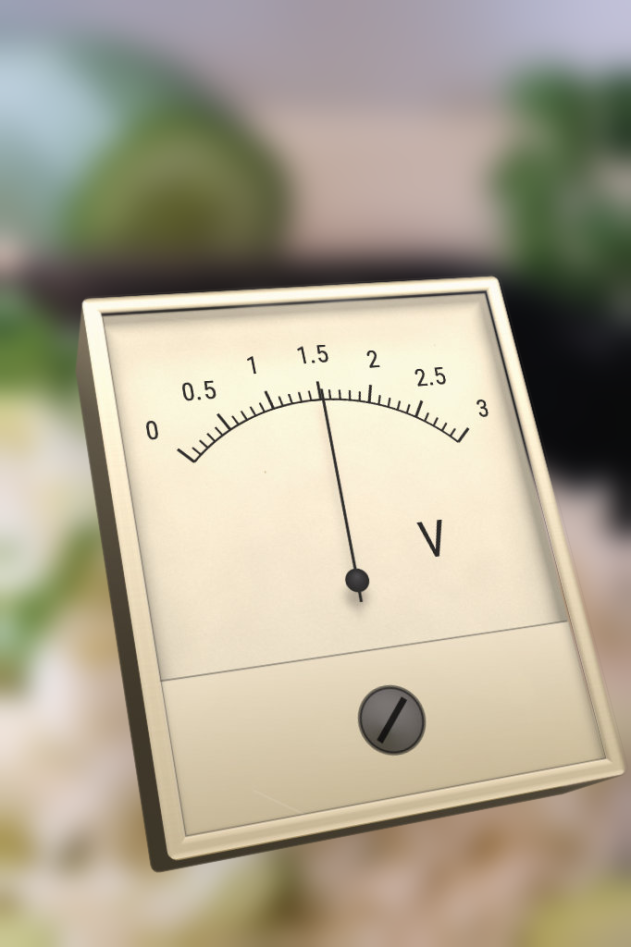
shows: value=1.5 unit=V
